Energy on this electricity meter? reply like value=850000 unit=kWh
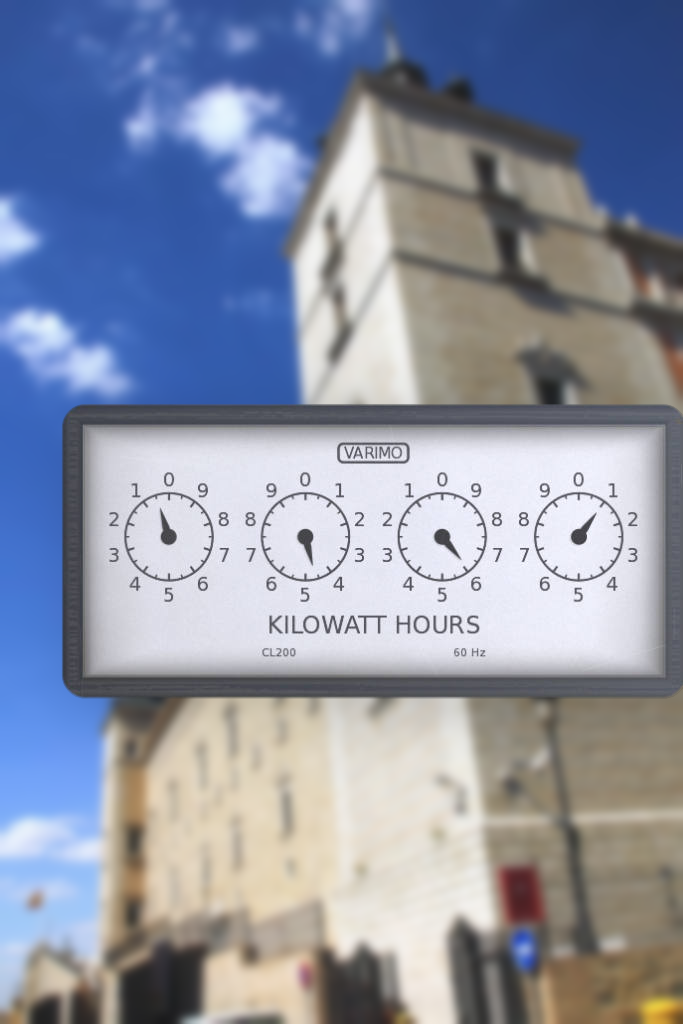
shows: value=461 unit=kWh
